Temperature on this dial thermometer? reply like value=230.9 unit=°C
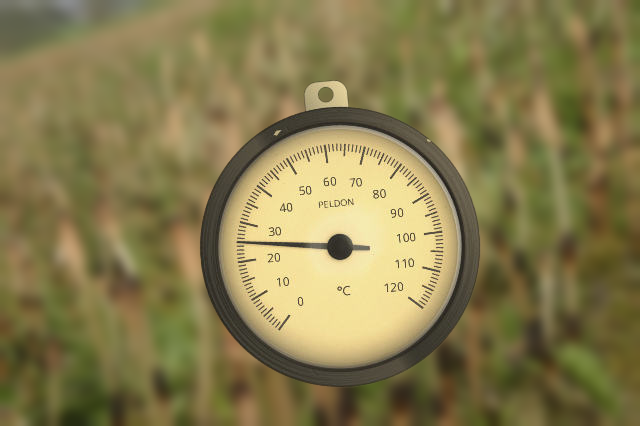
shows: value=25 unit=°C
